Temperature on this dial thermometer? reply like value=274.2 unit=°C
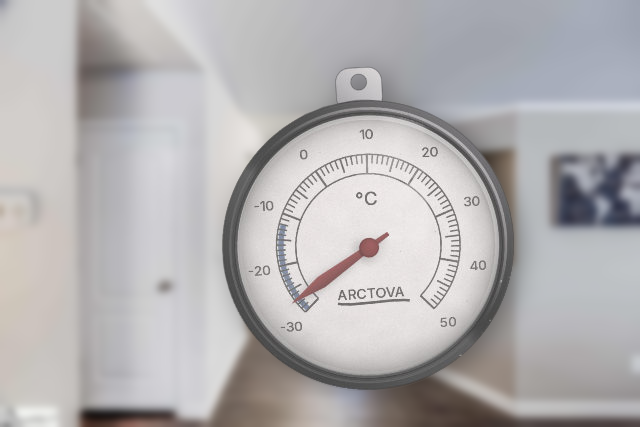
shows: value=-27 unit=°C
